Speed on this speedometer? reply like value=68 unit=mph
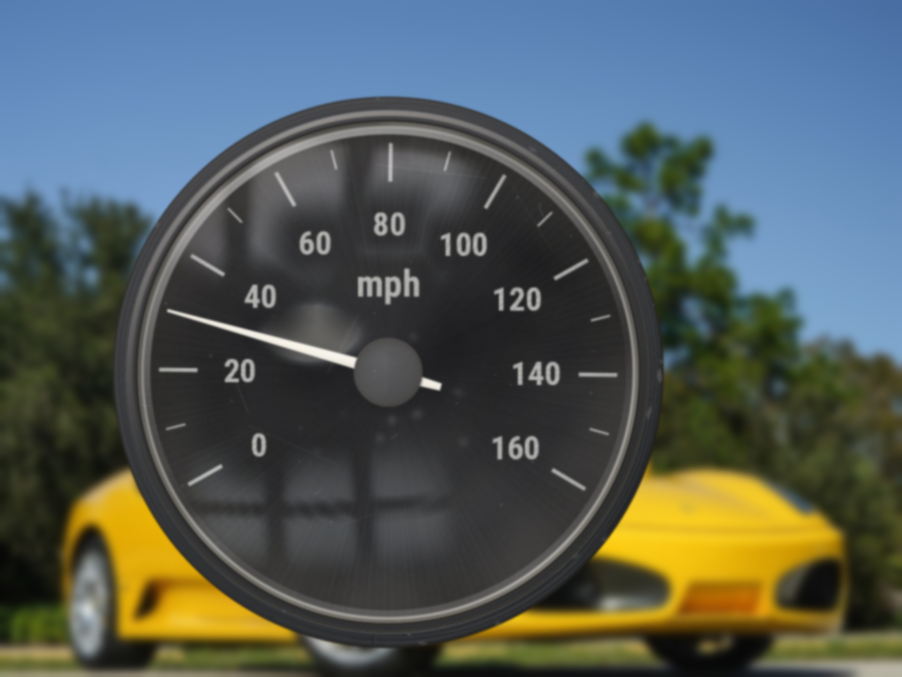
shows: value=30 unit=mph
